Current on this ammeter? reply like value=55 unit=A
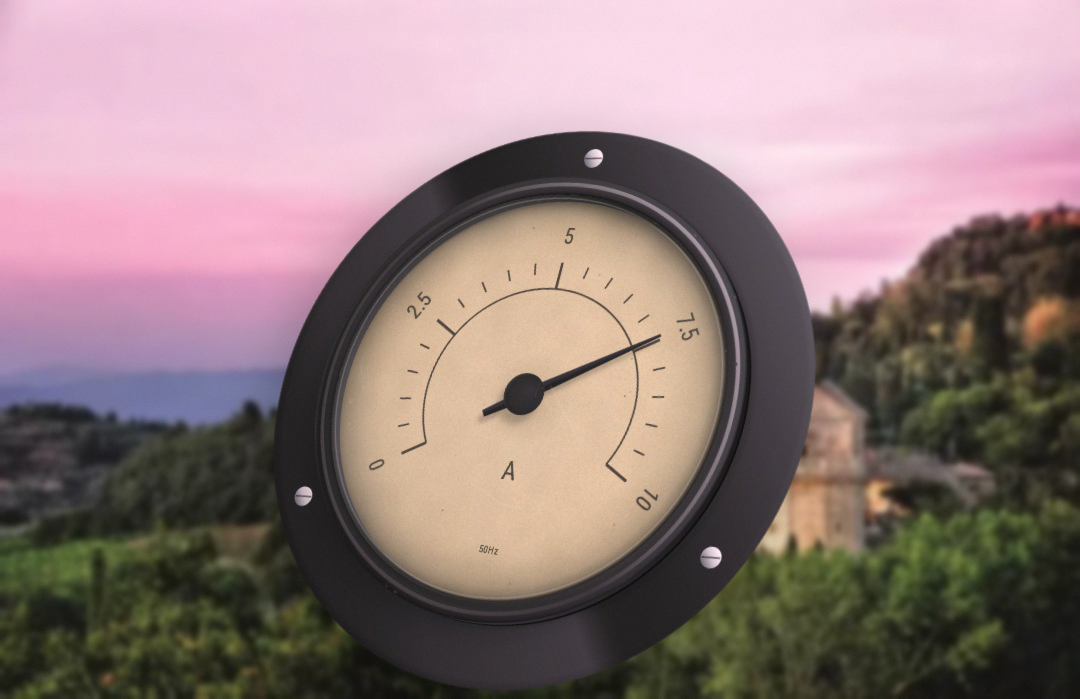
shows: value=7.5 unit=A
